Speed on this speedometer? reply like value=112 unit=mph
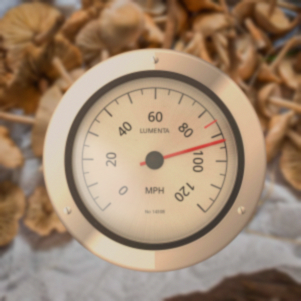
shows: value=92.5 unit=mph
